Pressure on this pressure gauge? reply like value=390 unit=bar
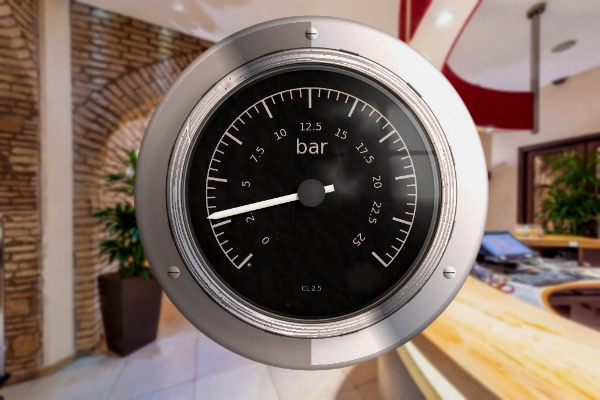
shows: value=3 unit=bar
